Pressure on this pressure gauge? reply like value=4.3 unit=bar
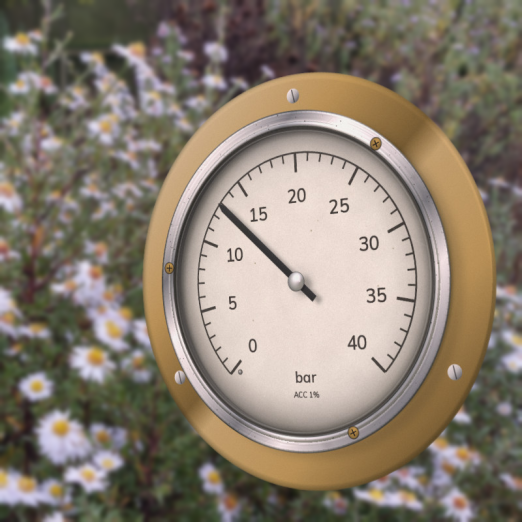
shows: value=13 unit=bar
